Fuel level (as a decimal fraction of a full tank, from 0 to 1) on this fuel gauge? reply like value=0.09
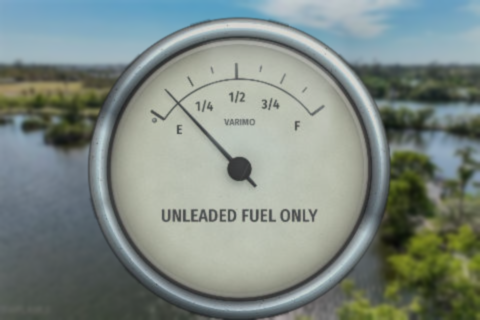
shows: value=0.125
